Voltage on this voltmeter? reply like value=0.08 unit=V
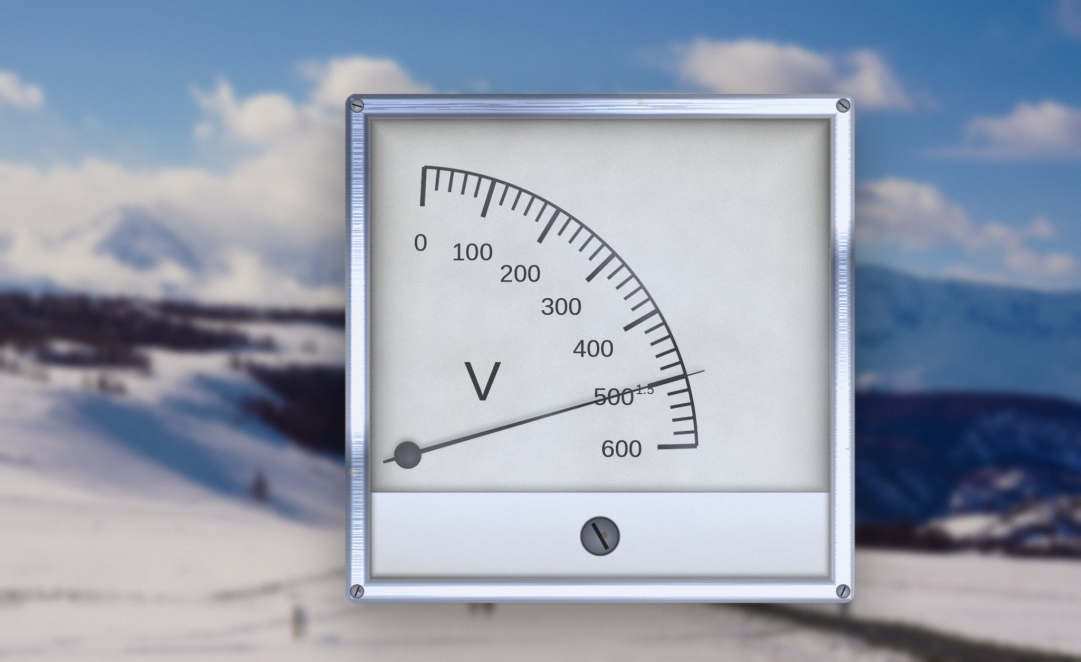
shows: value=500 unit=V
